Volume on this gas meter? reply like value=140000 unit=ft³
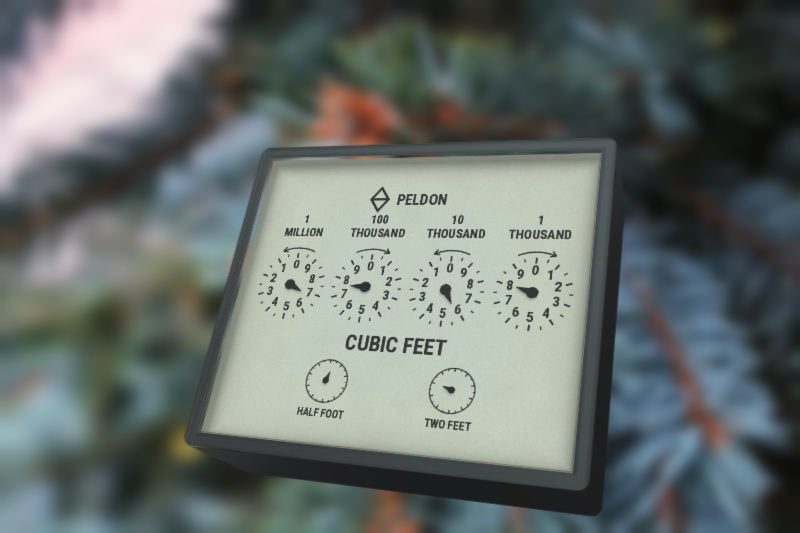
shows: value=675800 unit=ft³
